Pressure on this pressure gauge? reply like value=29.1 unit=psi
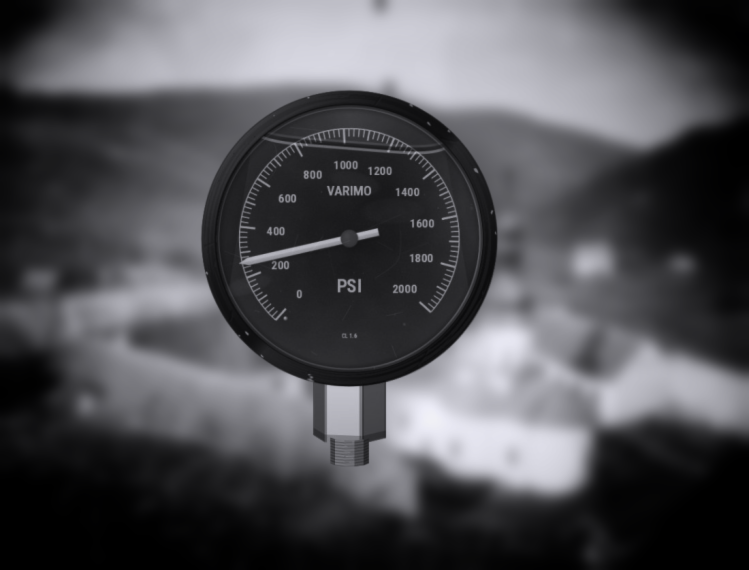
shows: value=260 unit=psi
